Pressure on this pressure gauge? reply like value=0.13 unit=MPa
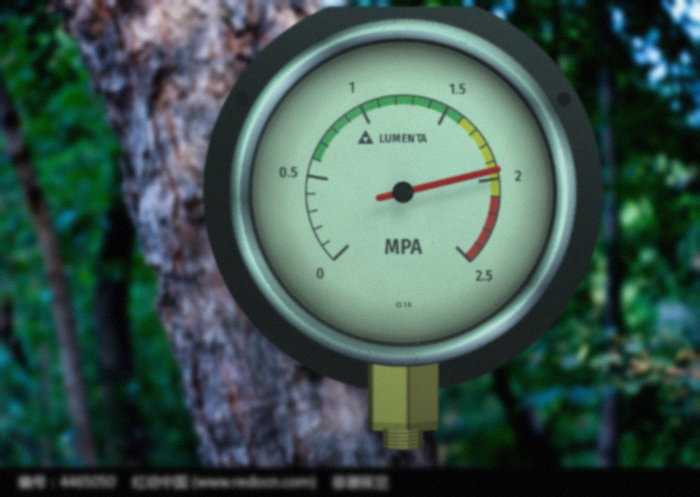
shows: value=1.95 unit=MPa
